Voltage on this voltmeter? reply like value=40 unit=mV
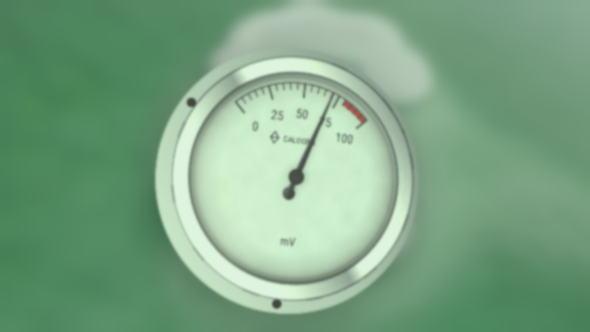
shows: value=70 unit=mV
